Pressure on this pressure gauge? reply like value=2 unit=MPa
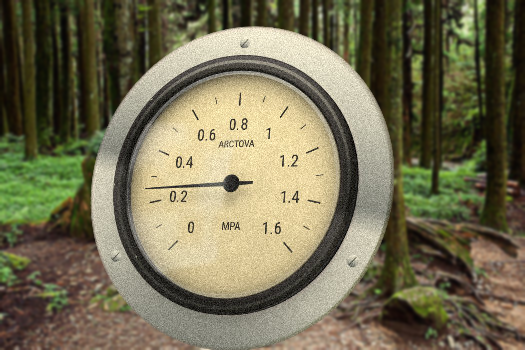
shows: value=0.25 unit=MPa
